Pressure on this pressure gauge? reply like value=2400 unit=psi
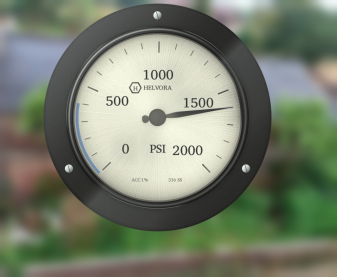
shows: value=1600 unit=psi
